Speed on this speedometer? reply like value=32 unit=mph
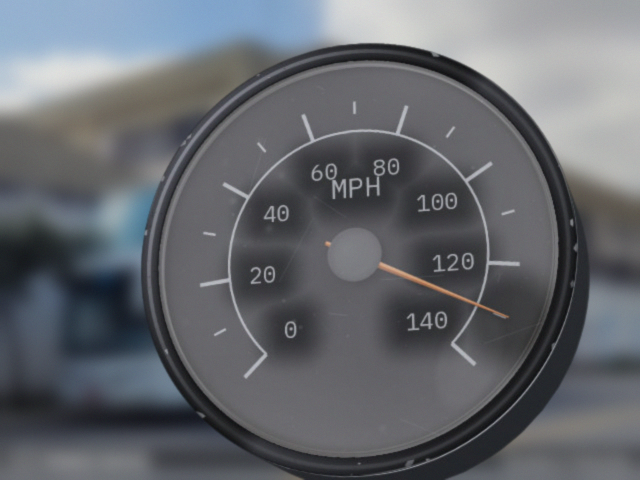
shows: value=130 unit=mph
